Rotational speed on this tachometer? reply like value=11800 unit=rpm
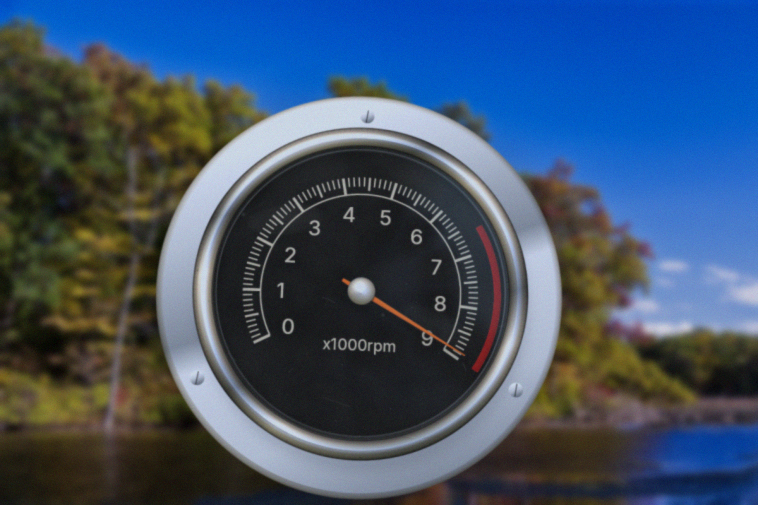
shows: value=8900 unit=rpm
